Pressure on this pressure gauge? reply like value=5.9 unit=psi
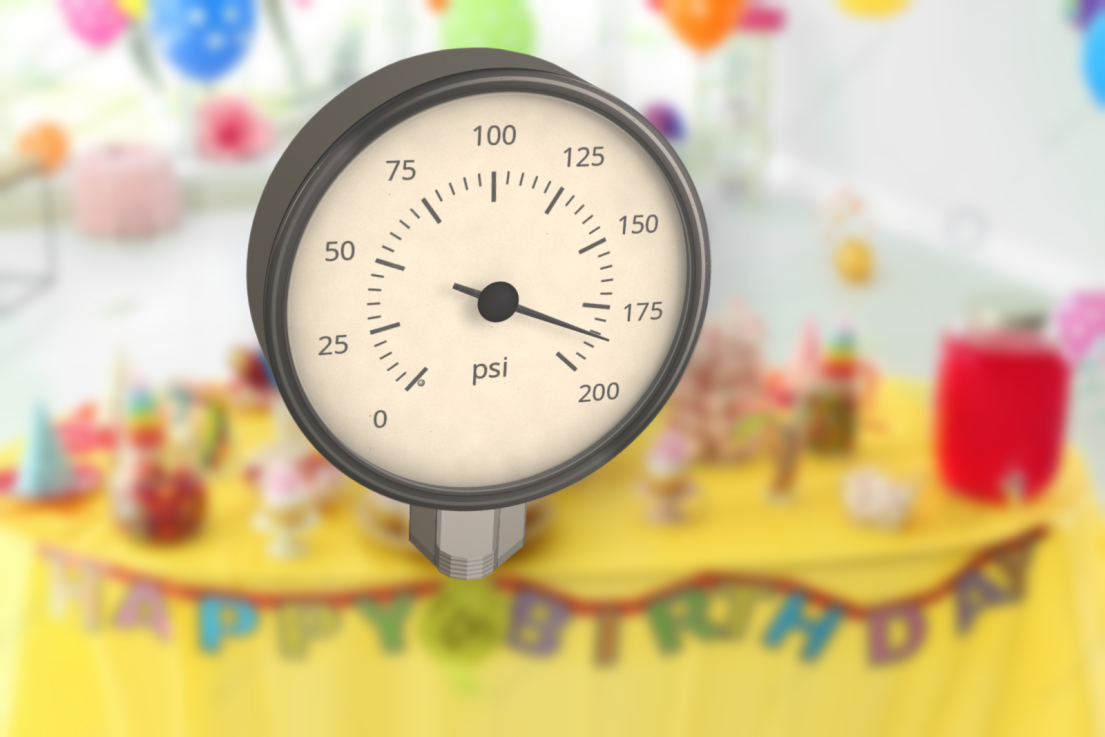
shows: value=185 unit=psi
